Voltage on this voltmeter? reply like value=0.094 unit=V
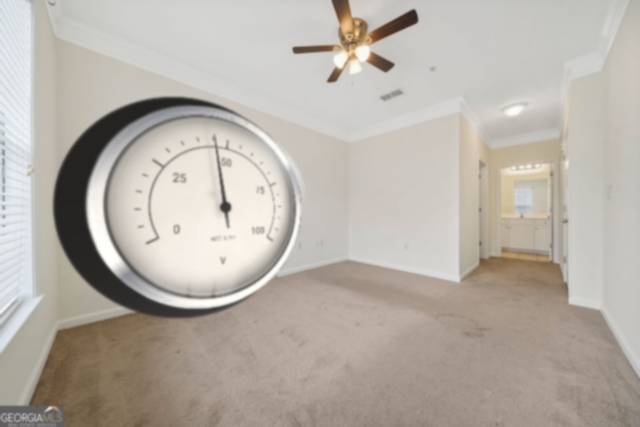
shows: value=45 unit=V
